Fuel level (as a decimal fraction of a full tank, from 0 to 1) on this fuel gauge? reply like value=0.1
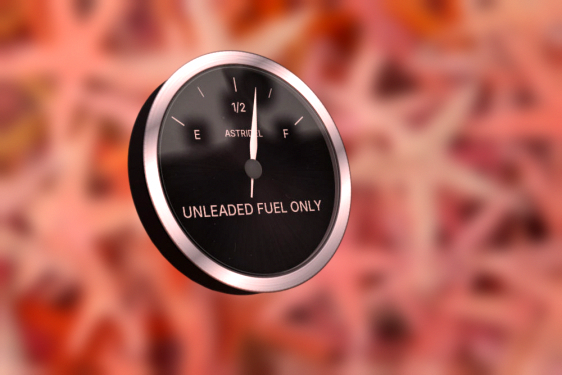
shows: value=0.625
